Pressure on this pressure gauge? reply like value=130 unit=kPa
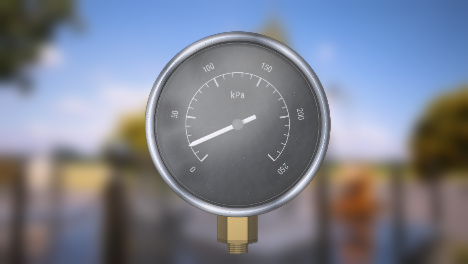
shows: value=20 unit=kPa
